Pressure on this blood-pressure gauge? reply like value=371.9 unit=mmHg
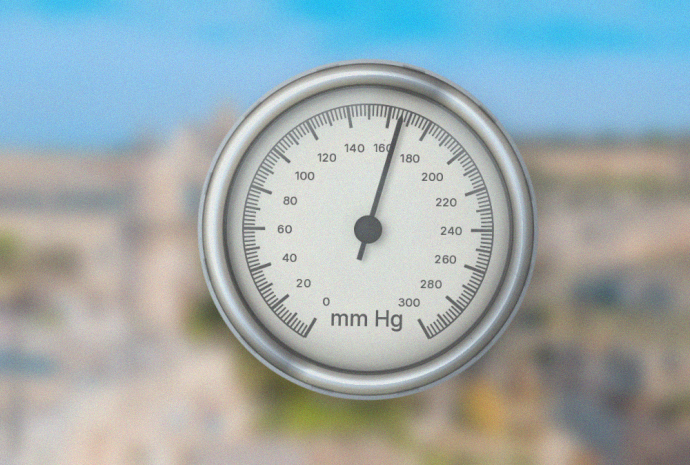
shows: value=166 unit=mmHg
